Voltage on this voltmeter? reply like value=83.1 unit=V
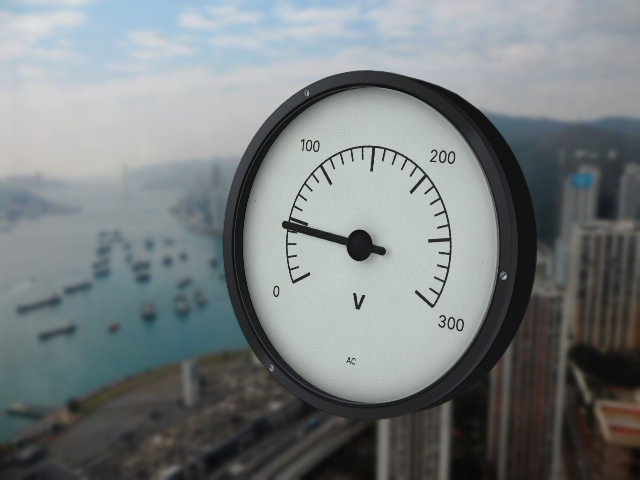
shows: value=45 unit=V
